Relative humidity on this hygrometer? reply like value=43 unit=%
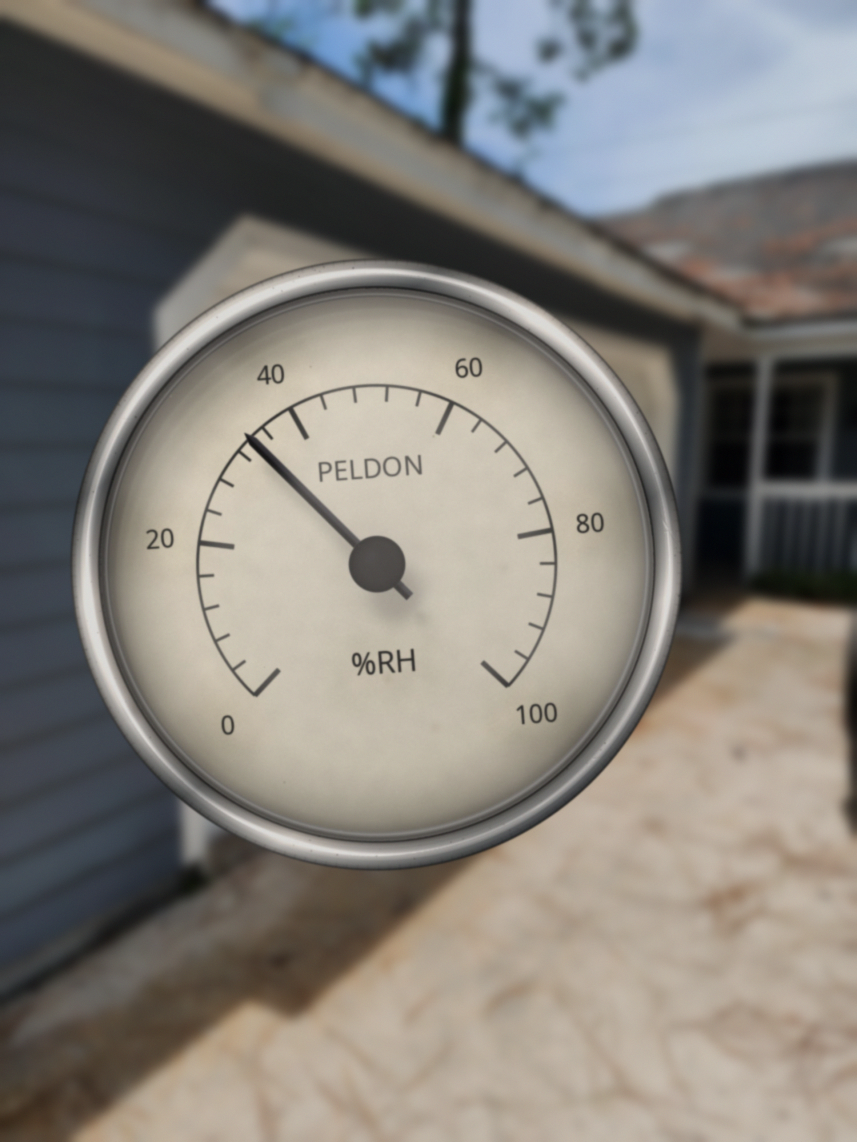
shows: value=34 unit=%
